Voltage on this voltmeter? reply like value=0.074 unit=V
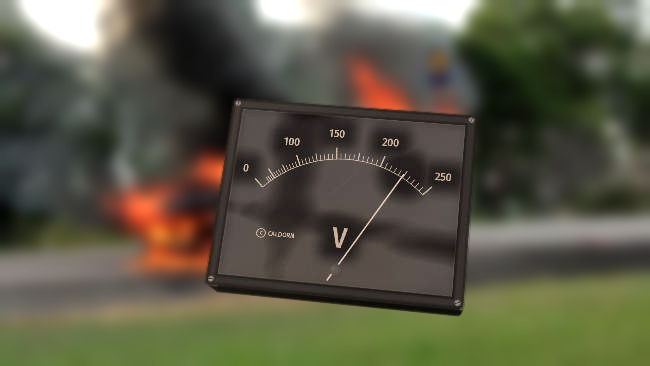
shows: value=225 unit=V
